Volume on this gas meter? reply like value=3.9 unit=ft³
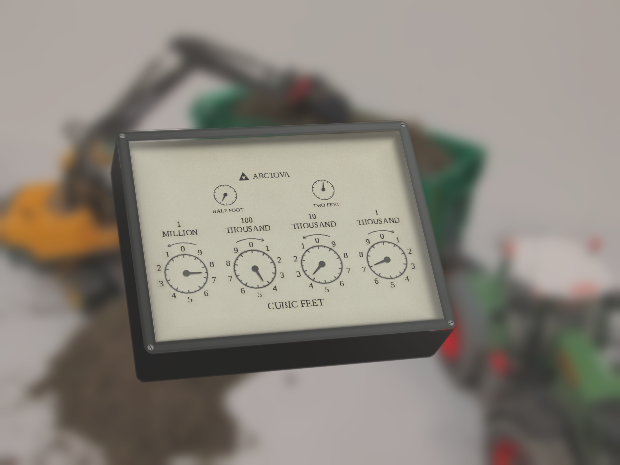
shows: value=743700 unit=ft³
